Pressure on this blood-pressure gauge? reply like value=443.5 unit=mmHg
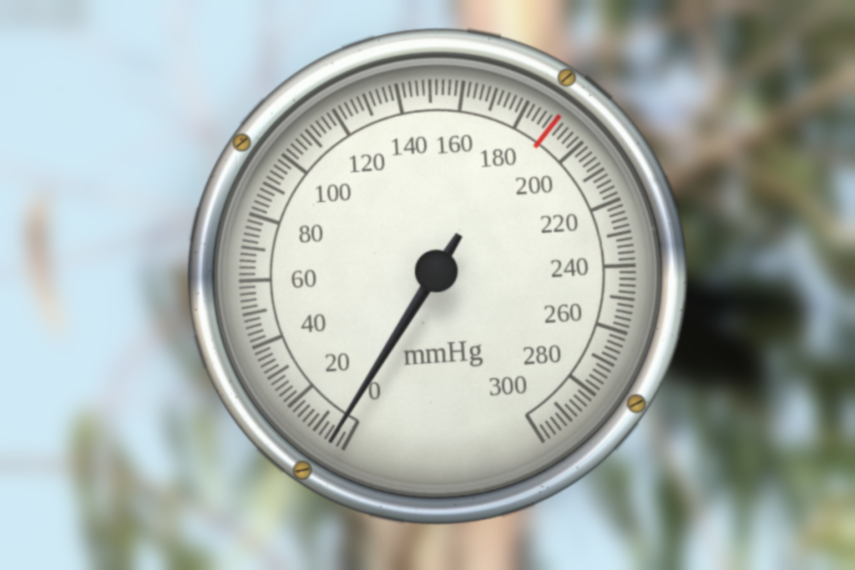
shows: value=4 unit=mmHg
